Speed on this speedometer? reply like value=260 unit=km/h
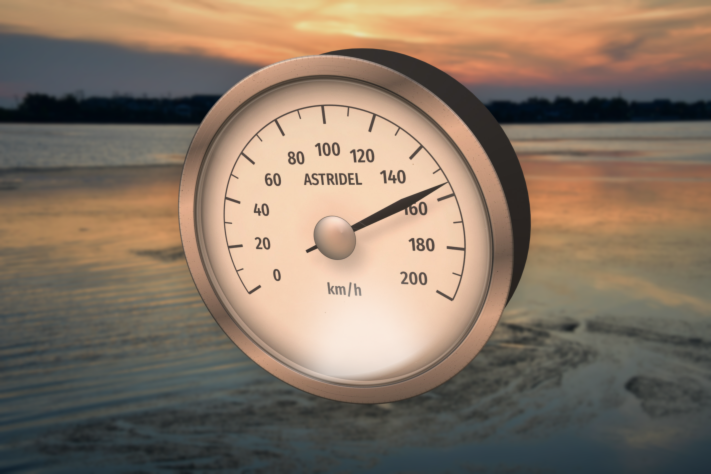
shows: value=155 unit=km/h
